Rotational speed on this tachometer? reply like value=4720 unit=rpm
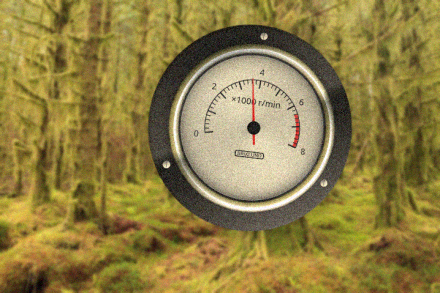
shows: value=3600 unit=rpm
